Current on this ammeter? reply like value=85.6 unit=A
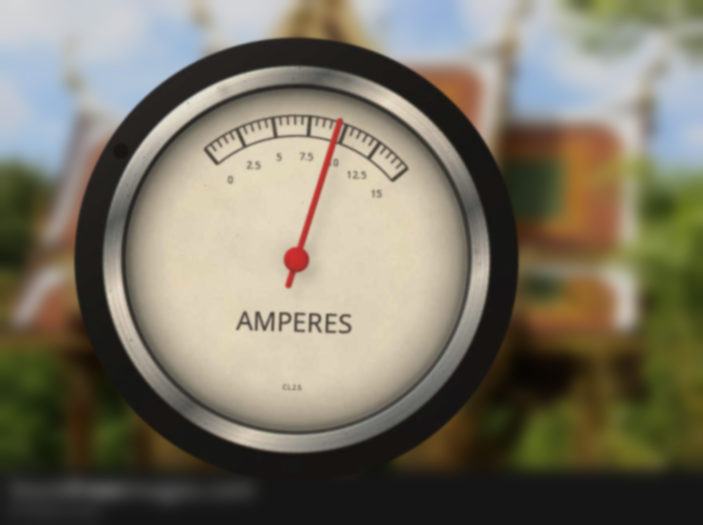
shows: value=9.5 unit=A
